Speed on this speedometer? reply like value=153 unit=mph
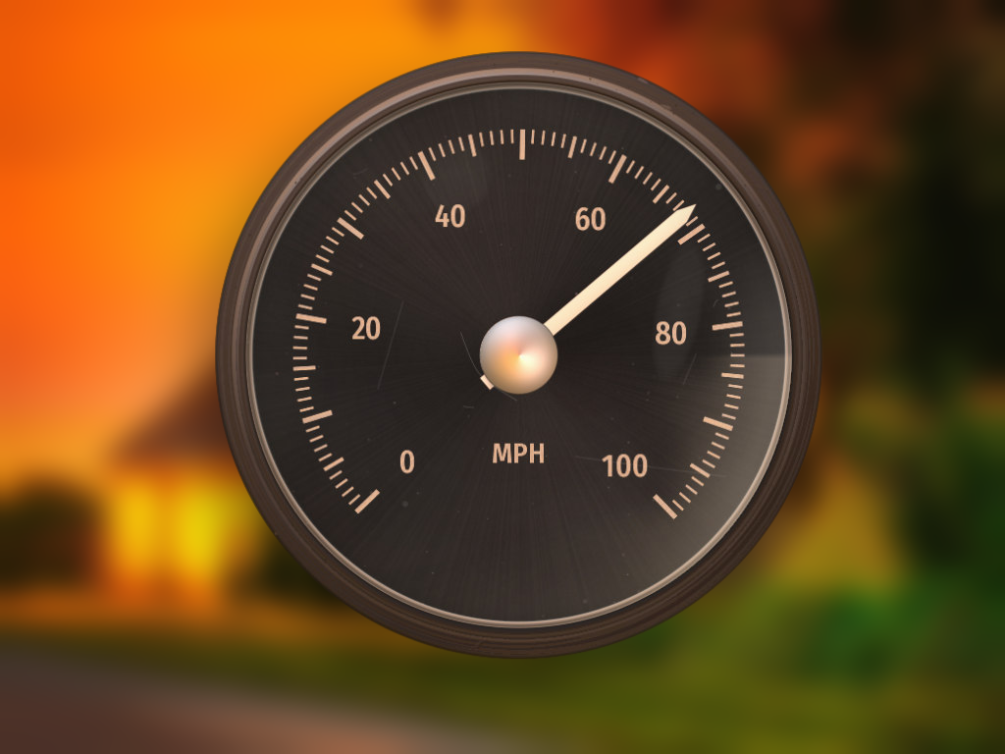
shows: value=68 unit=mph
